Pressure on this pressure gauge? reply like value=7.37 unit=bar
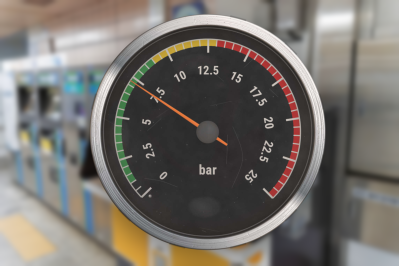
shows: value=7.25 unit=bar
